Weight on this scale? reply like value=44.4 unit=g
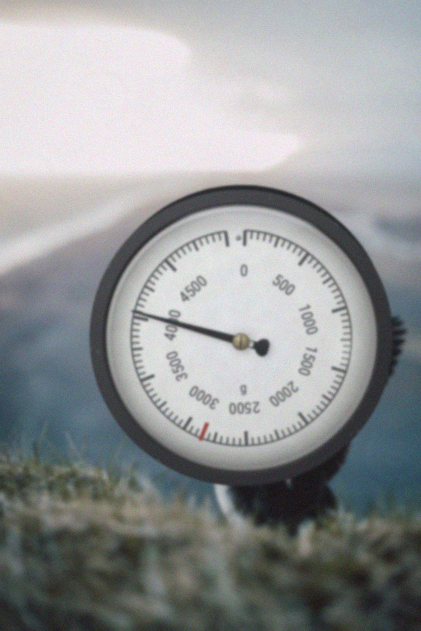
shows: value=4050 unit=g
